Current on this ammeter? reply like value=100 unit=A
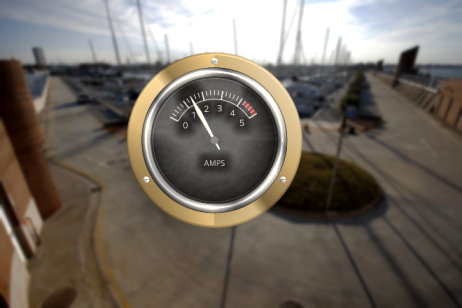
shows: value=1.4 unit=A
